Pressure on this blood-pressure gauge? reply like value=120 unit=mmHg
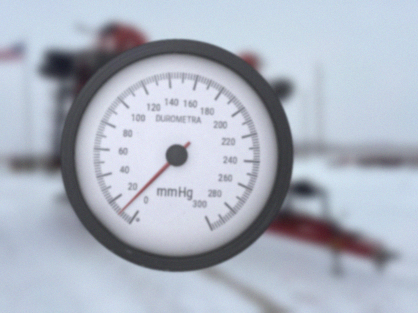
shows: value=10 unit=mmHg
